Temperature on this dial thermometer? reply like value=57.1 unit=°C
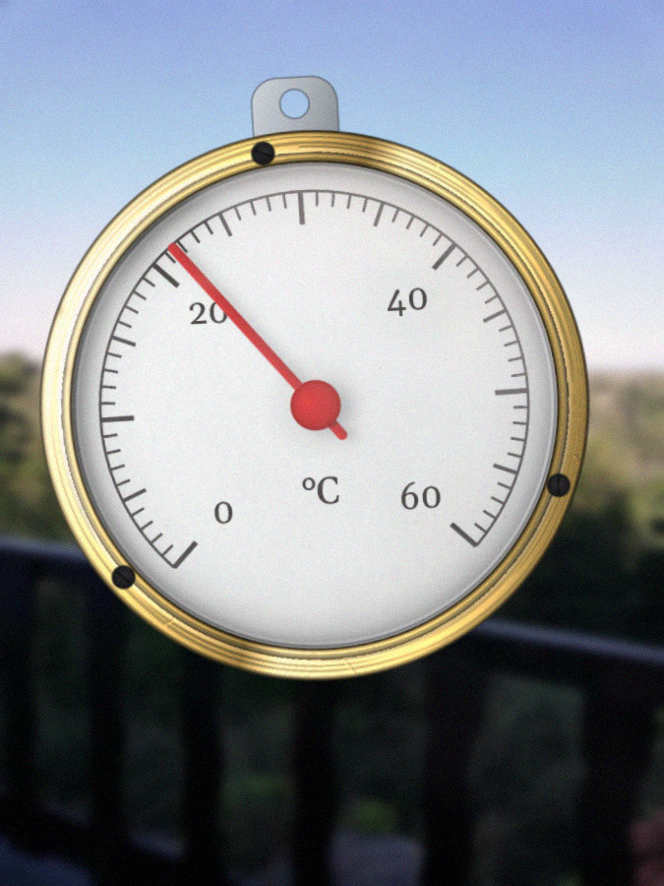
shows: value=21.5 unit=°C
